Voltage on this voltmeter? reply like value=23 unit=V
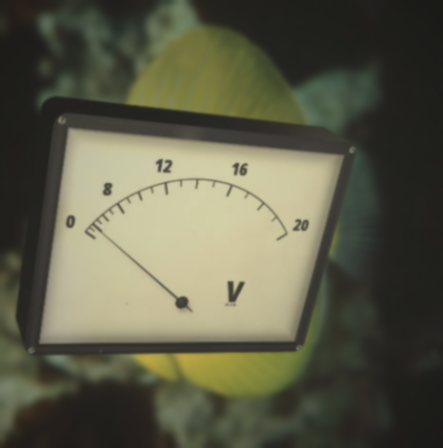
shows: value=4 unit=V
